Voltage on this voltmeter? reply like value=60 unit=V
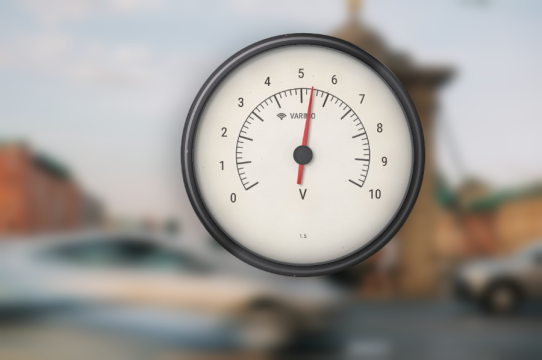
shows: value=5.4 unit=V
